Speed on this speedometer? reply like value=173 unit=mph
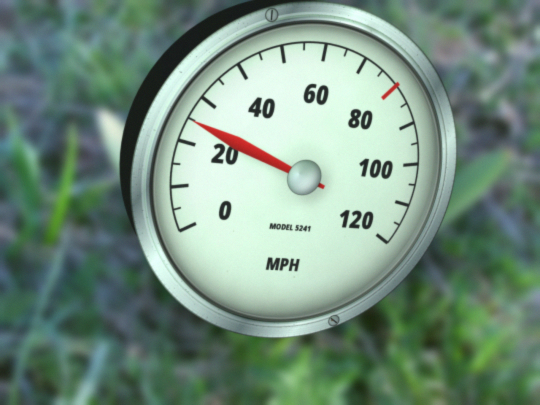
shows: value=25 unit=mph
